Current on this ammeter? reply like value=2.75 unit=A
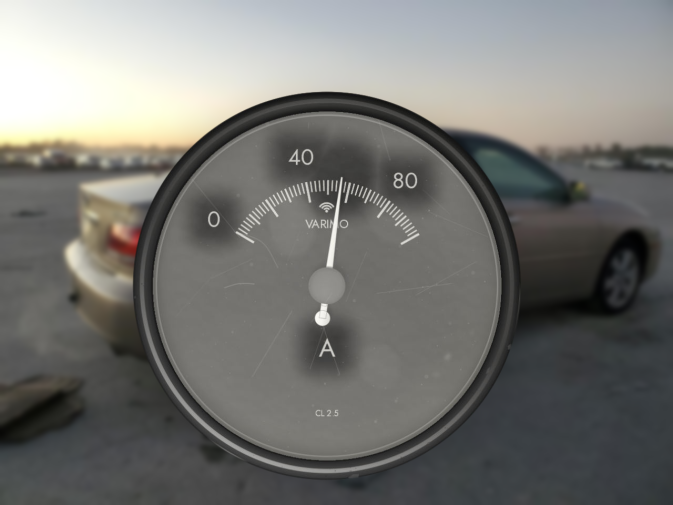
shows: value=56 unit=A
